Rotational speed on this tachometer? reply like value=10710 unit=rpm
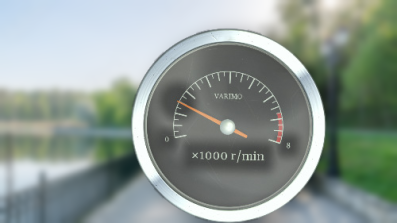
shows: value=1500 unit=rpm
